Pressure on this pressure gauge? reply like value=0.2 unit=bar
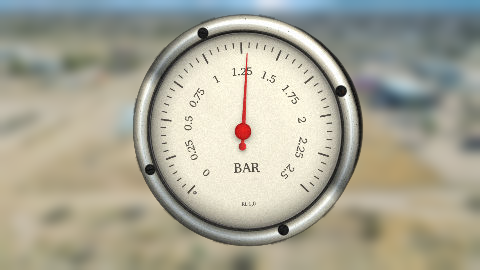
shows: value=1.3 unit=bar
